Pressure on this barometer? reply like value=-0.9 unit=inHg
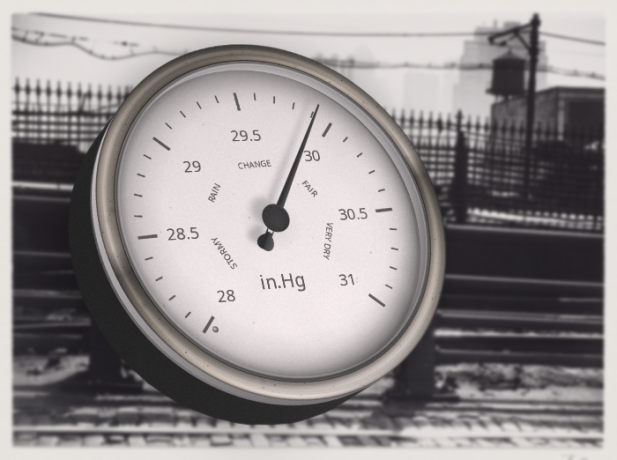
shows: value=29.9 unit=inHg
